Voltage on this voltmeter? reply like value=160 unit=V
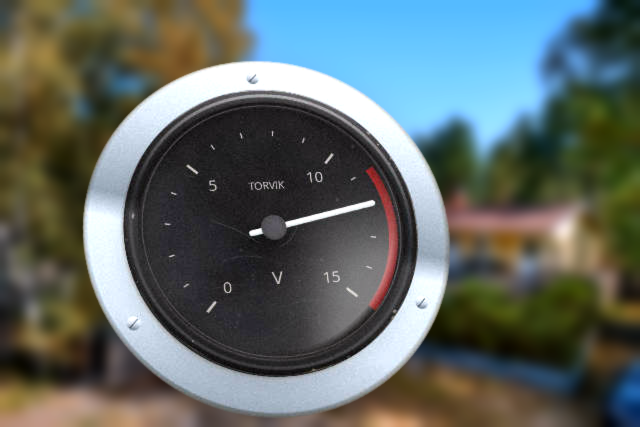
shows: value=12 unit=V
